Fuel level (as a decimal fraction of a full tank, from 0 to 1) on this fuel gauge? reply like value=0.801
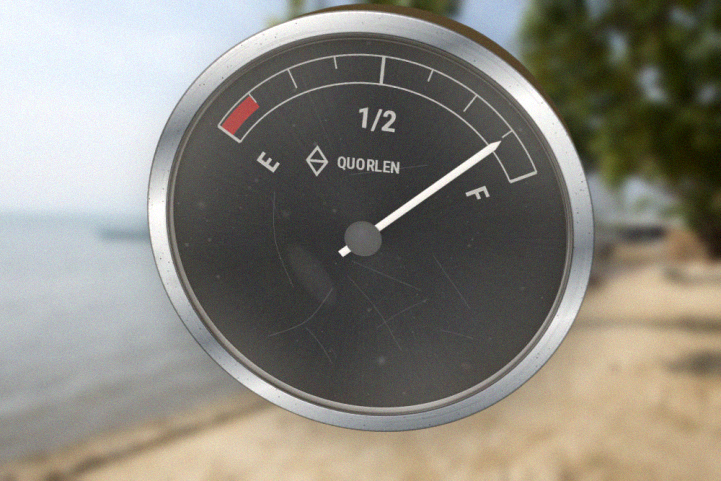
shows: value=0.875
